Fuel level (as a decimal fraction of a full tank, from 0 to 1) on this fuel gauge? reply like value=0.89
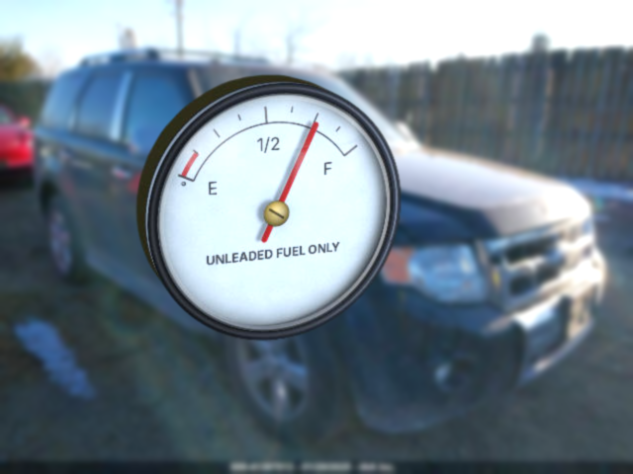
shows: value=0.75
